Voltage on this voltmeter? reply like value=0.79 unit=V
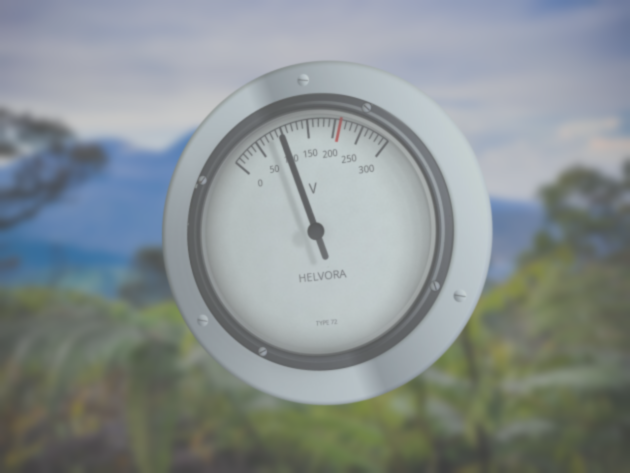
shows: value=100 unit=V
